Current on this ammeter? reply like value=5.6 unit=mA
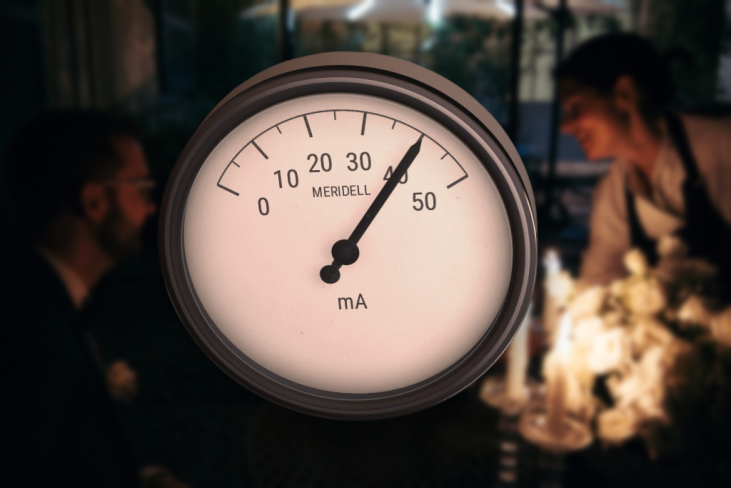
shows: value=40 unit=mA
